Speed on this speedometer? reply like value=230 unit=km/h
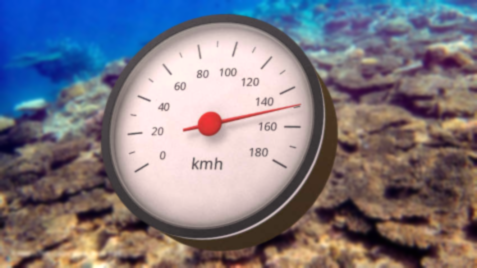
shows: value=150 unit=km/h
